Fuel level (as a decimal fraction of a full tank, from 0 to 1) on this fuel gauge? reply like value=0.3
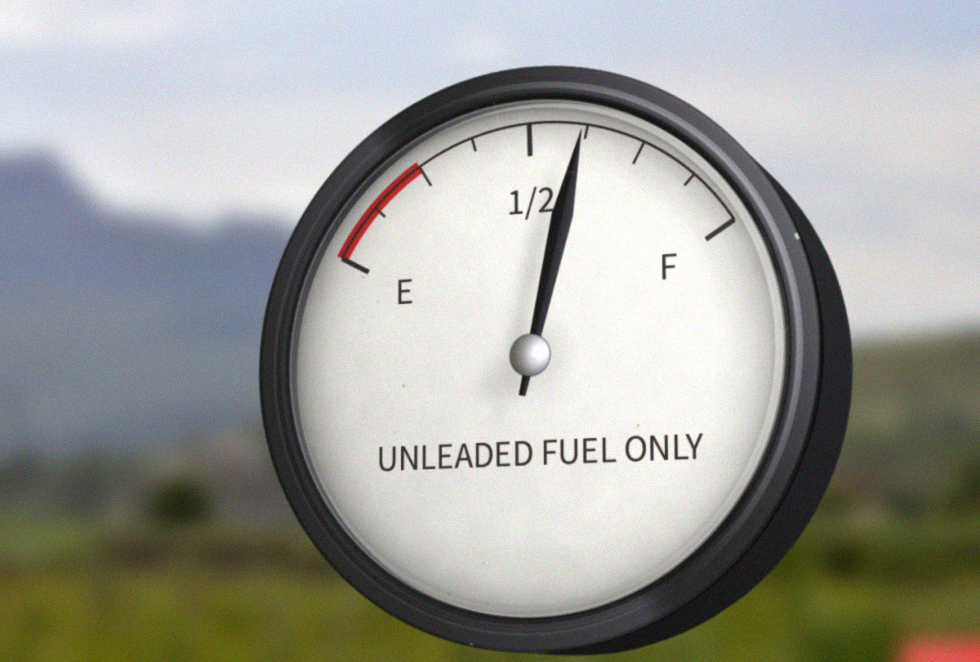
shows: value=0.625
